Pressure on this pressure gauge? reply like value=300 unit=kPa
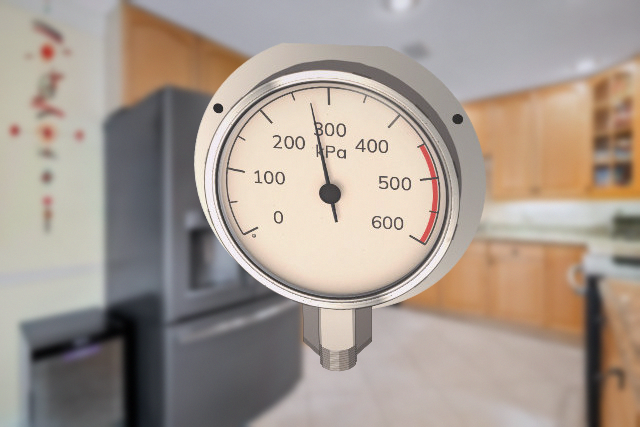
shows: value=275 unit=kPa
